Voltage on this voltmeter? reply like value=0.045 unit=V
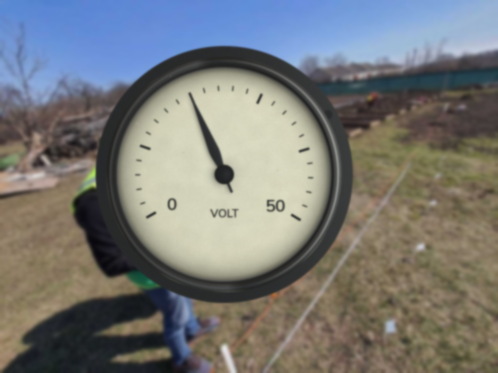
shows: value=20 unit=V
